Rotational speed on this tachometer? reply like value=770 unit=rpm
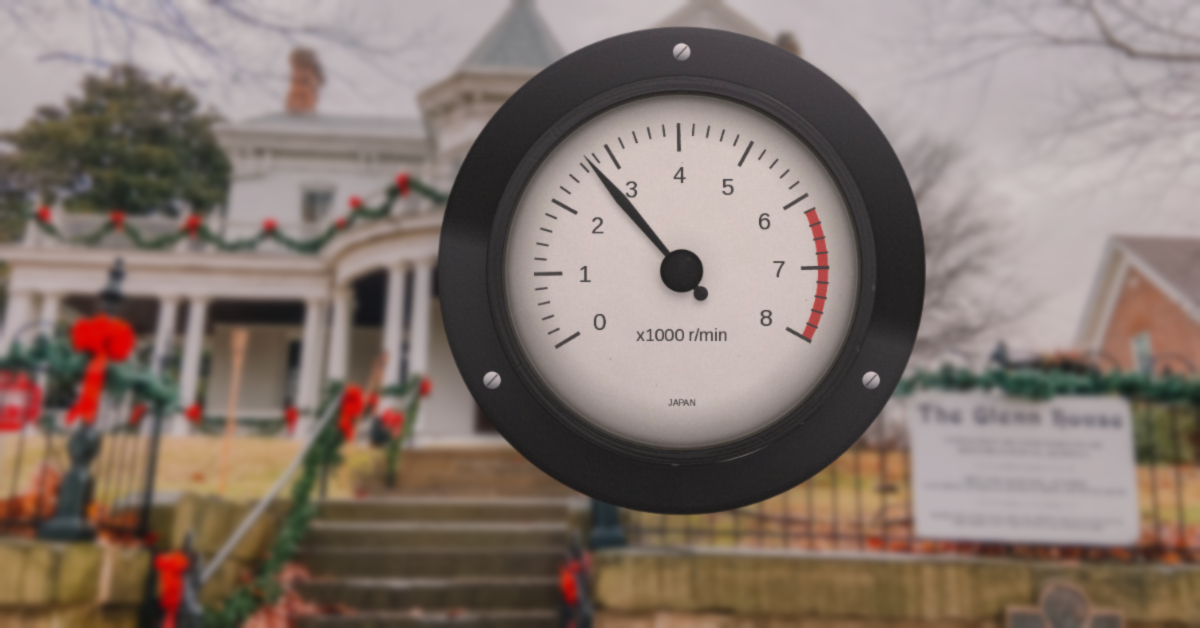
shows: value=2700 unit=rpm
